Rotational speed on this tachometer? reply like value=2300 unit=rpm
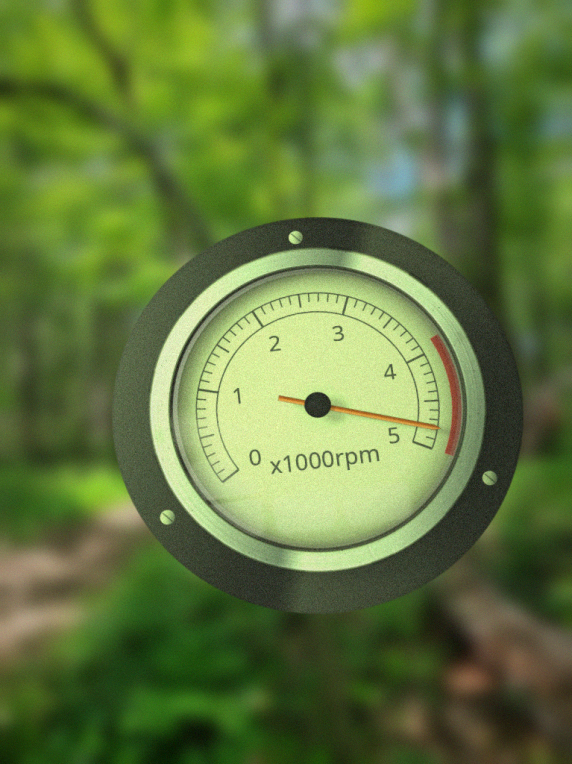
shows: value=4800 unit=rpm
